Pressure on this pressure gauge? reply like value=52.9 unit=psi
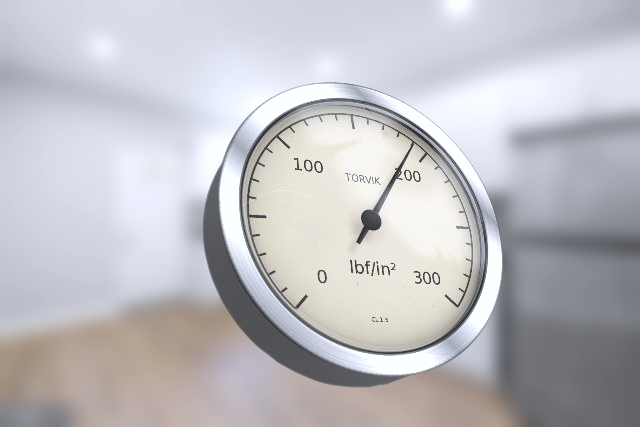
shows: value=190 unit=psi
